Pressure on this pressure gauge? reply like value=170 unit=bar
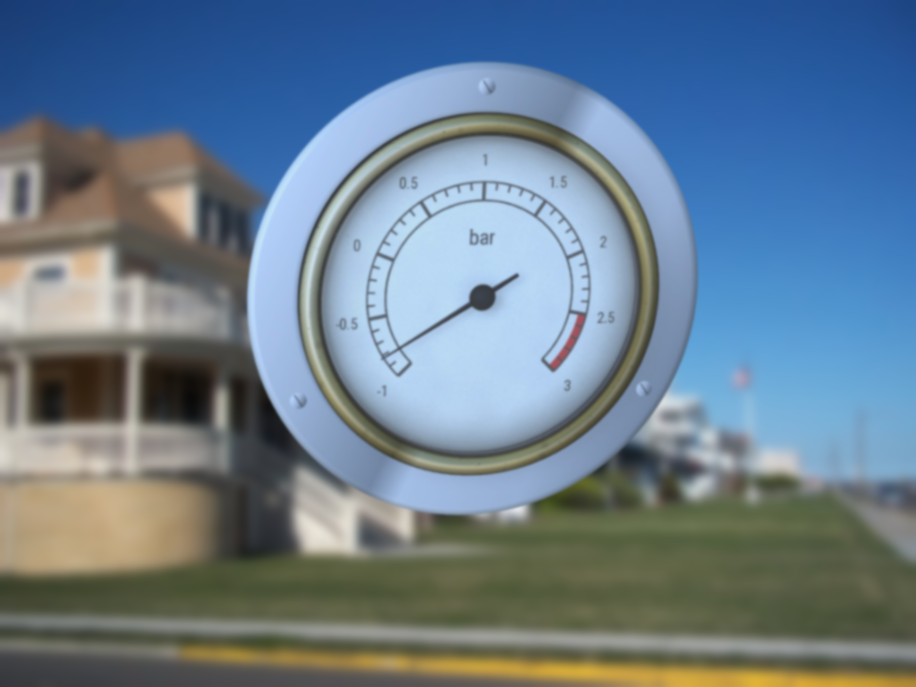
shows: value=-0.8 unit=bar
